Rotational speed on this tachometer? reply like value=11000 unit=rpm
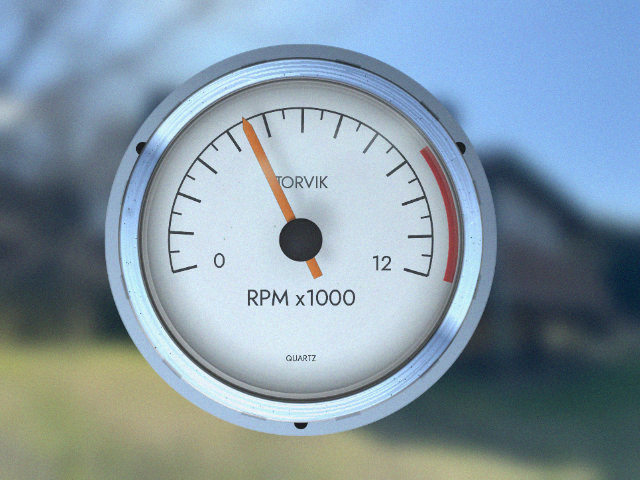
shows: value=4500 unit=rpm
